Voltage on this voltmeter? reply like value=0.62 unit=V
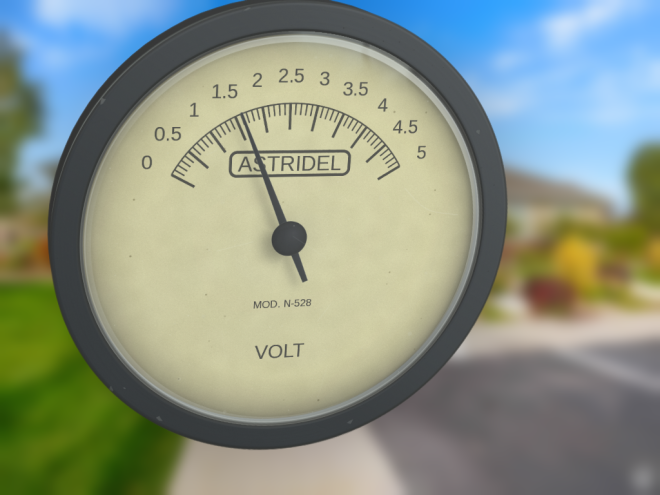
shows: value=1.6 unit=V
